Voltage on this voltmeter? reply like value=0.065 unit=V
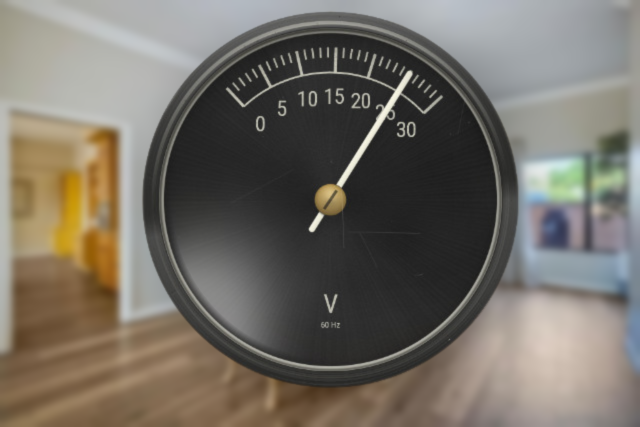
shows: value=25 unit=V
